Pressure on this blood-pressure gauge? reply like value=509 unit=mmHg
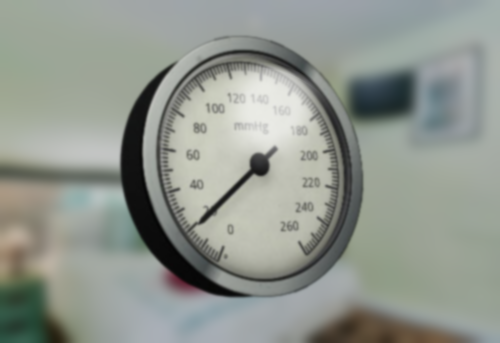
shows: value=20 unit=mmHg
